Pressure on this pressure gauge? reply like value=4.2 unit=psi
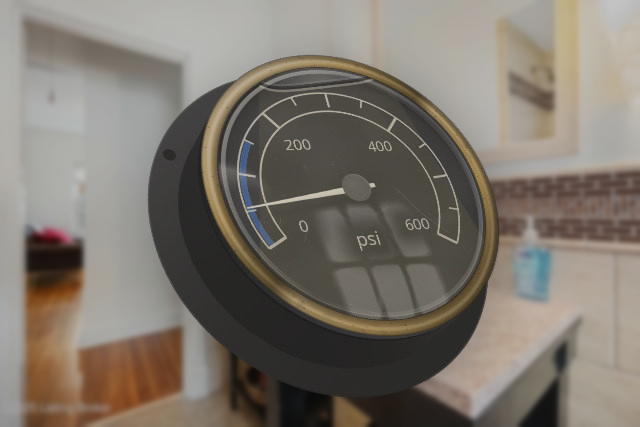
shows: value=50 unit=psi
